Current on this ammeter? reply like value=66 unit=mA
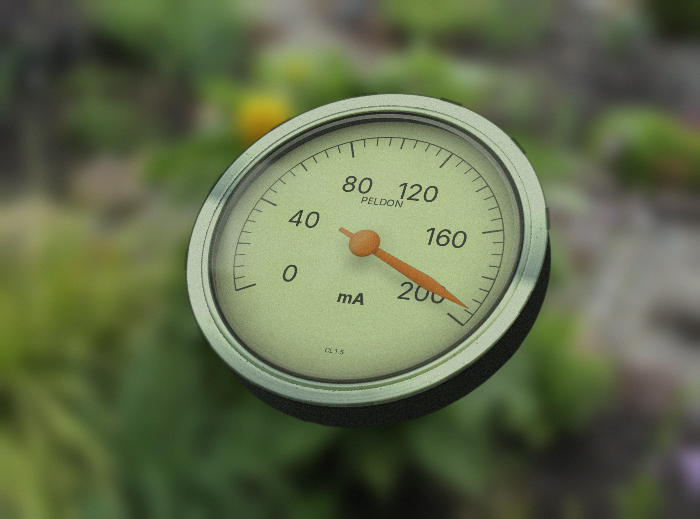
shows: value=195 unit=mA
